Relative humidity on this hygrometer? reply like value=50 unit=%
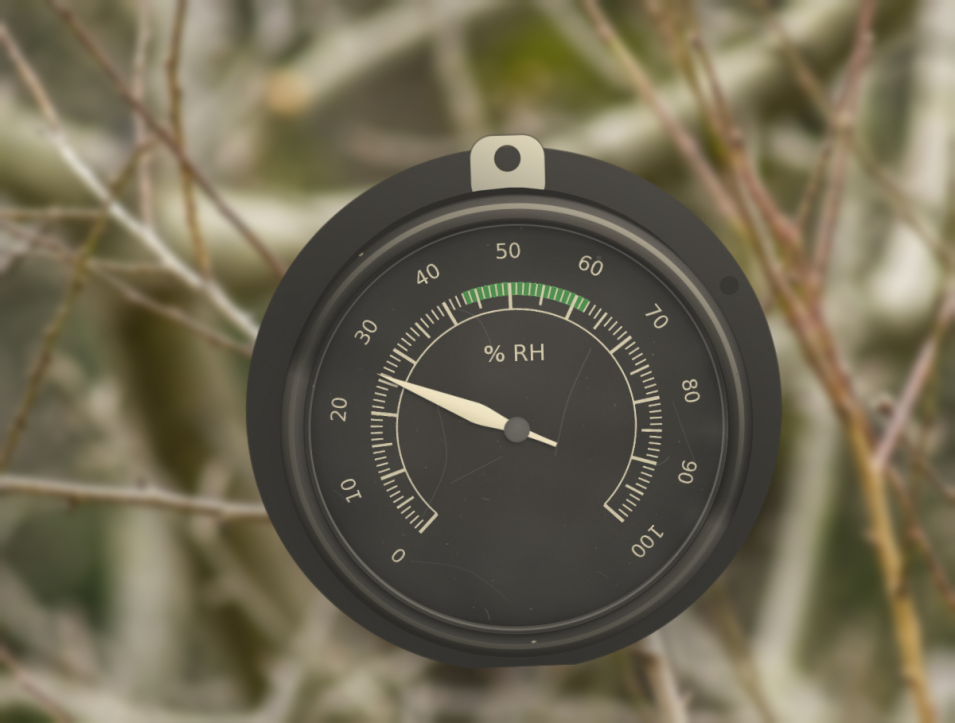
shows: value=26 unit=%
